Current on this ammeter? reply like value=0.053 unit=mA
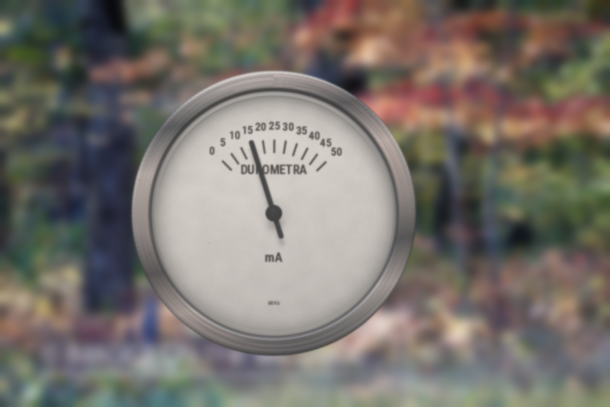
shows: value=15 unit=mA
